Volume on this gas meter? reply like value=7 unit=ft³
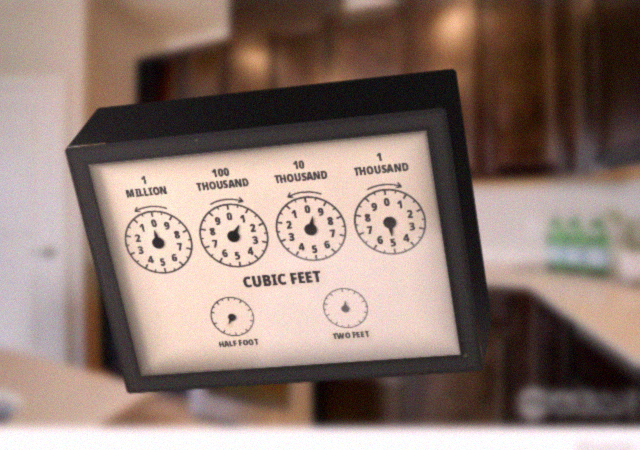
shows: value=9500 unit=ft³
